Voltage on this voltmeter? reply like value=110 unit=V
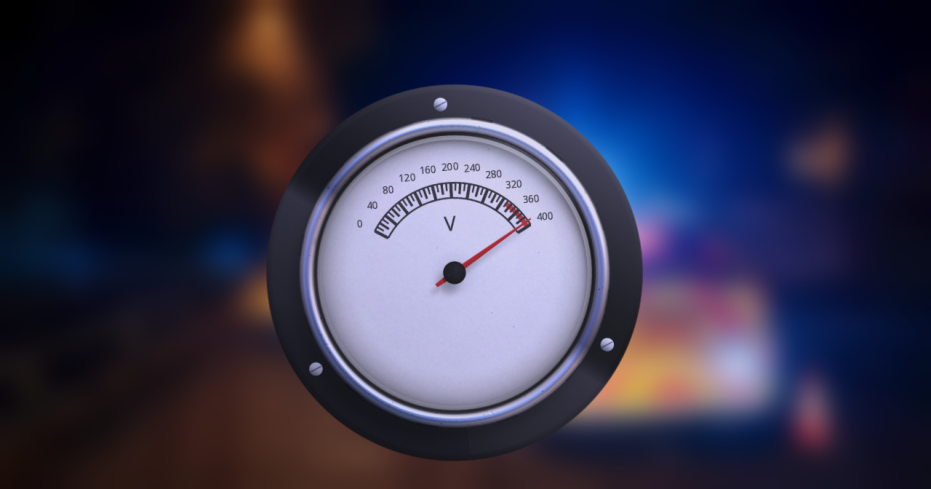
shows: value=390 unit=V
